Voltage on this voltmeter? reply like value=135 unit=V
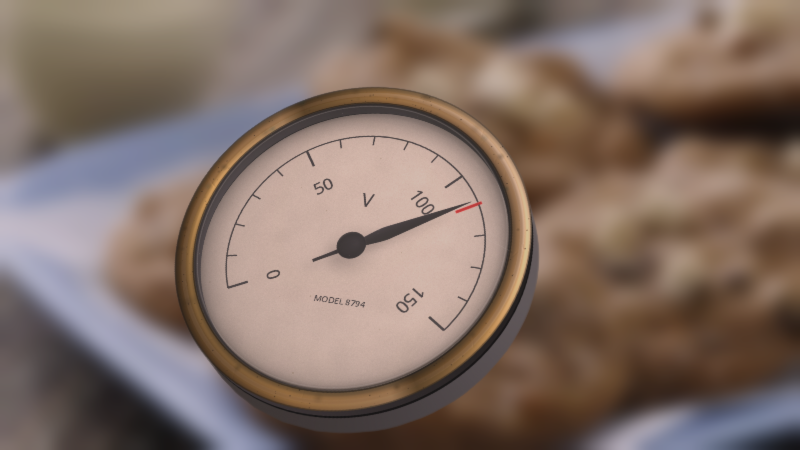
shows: value=110 unit=V
